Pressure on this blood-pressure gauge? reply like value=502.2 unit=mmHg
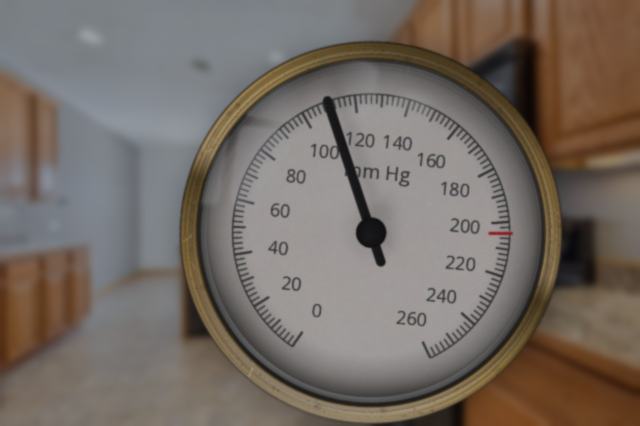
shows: value=110 unit=mmHg
